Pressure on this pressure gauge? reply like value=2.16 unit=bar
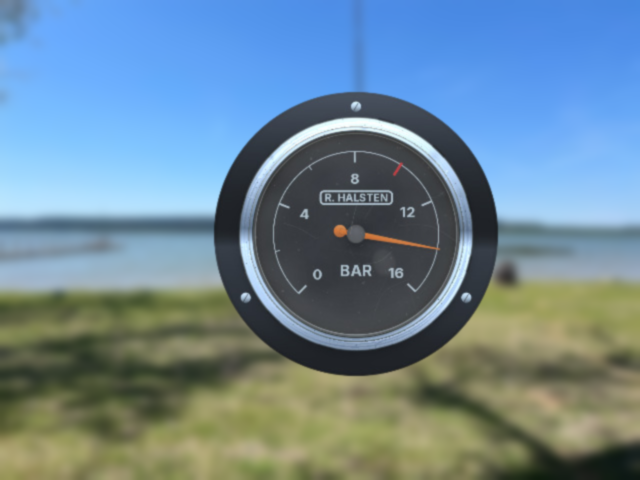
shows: value=14 unit=bar
